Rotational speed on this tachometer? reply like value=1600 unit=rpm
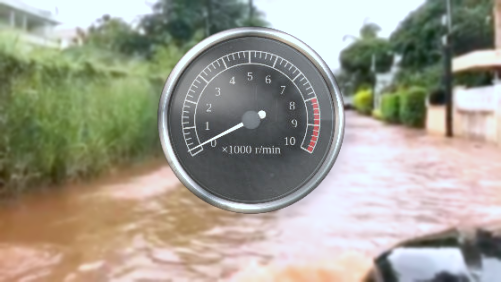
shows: value=200 unit=rpm
